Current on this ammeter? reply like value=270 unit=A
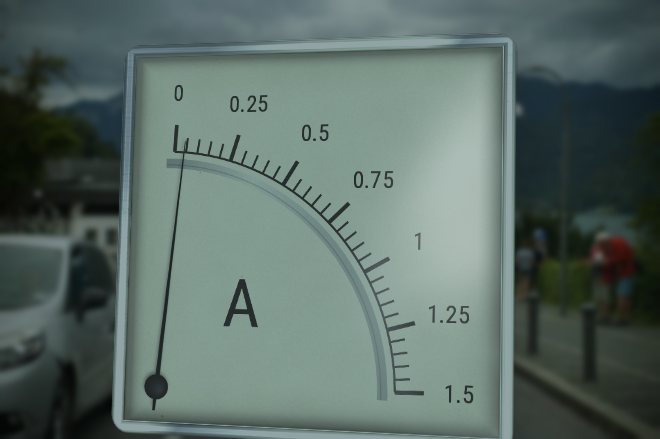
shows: value=0.05 unit=A
